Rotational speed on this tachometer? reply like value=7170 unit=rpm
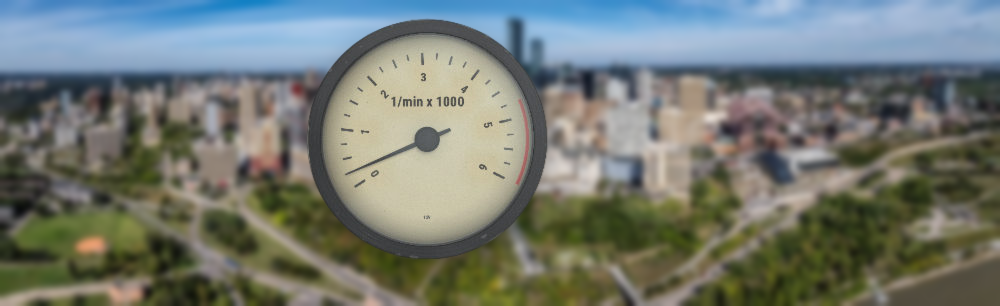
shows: value=250 unit=rpm
